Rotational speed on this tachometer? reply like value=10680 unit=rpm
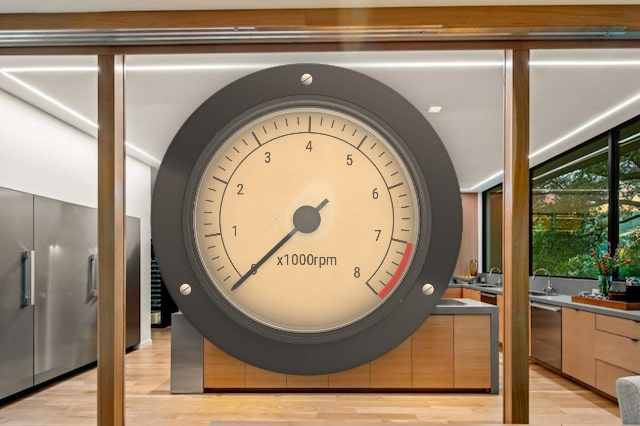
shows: value=0 unit=rpm
